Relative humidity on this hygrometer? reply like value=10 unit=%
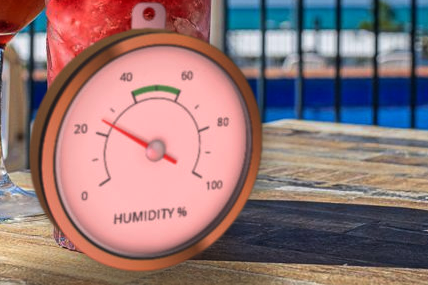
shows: value=25 unit=%
